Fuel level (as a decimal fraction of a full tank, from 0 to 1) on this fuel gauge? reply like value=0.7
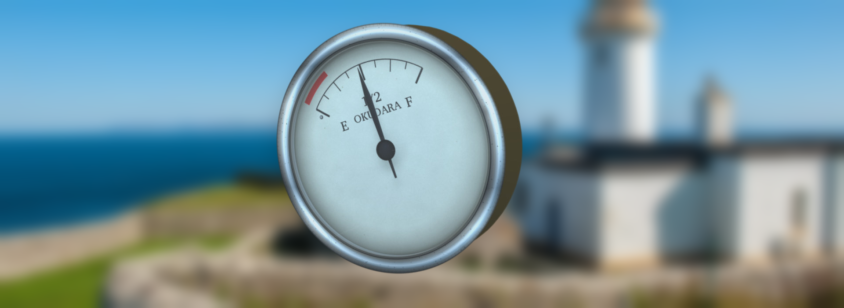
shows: value=0.5
